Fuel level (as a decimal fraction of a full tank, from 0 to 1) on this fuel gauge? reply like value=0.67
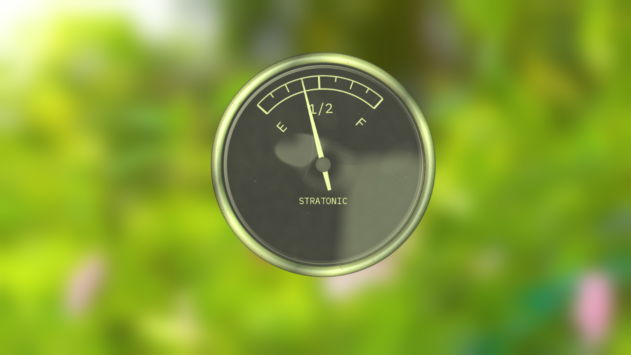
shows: value=0.375
